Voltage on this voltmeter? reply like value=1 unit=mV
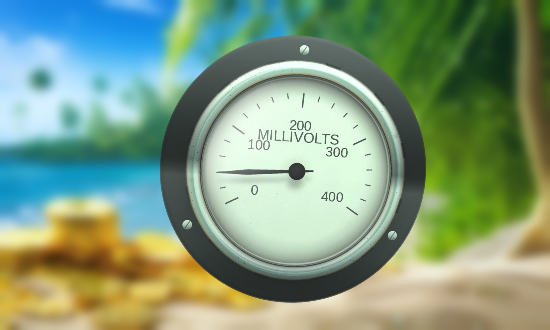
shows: value=40 unit=mV
